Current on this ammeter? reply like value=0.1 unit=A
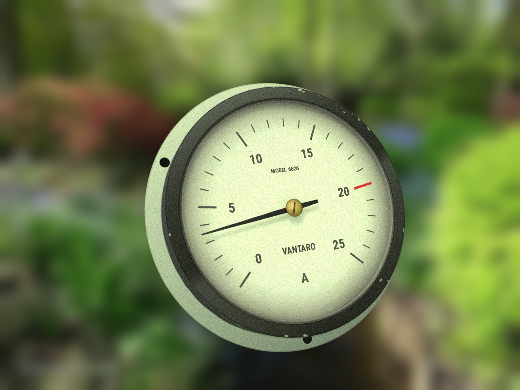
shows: value=3.5 unit=A
